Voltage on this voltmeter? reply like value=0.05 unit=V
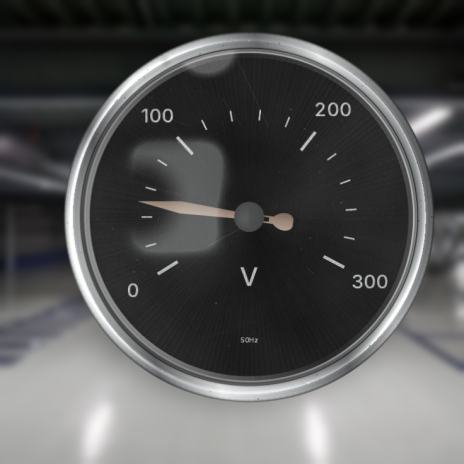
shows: value=50 unit=V
